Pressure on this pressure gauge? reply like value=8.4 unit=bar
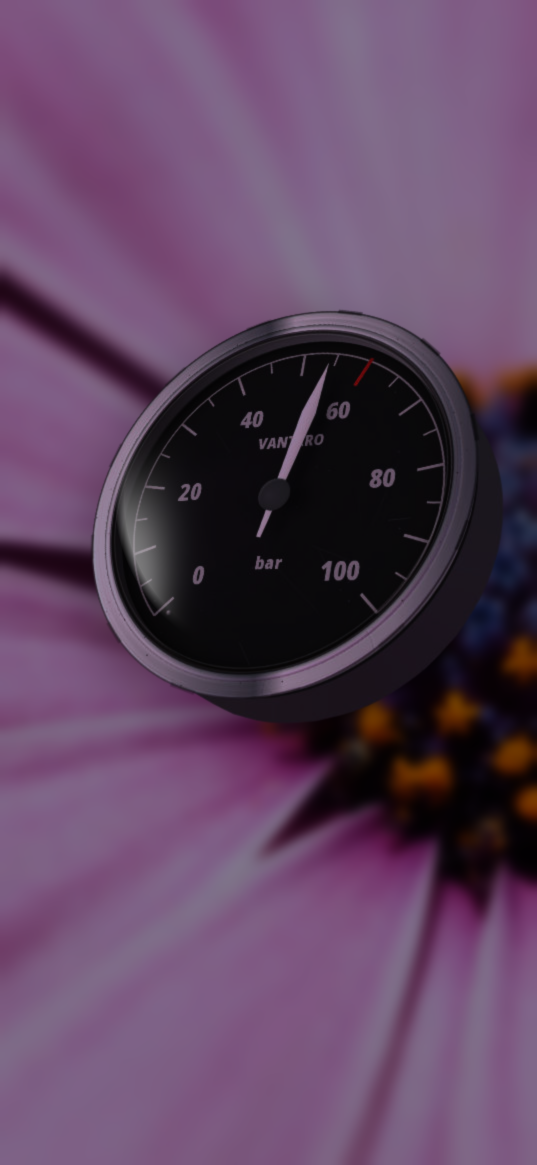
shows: value=55 unit=bar
